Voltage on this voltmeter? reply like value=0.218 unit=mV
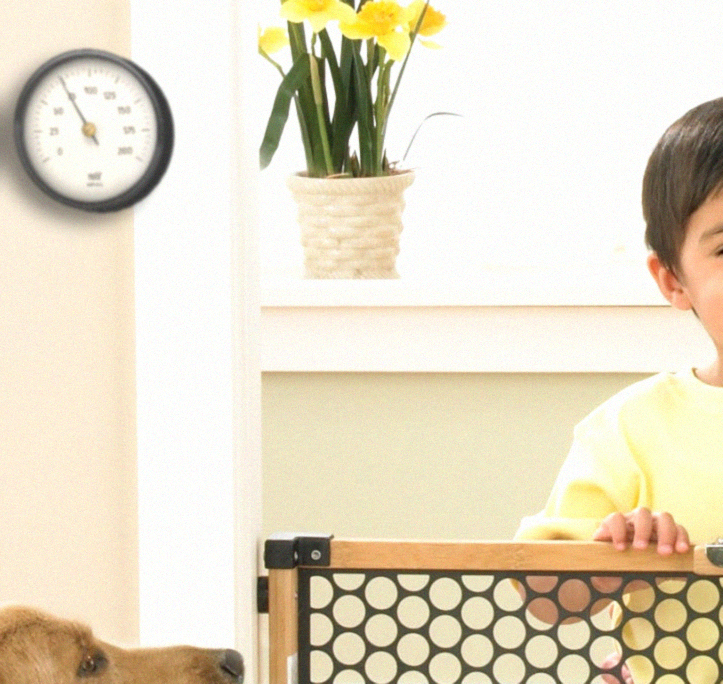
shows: value=75 unit=mV
